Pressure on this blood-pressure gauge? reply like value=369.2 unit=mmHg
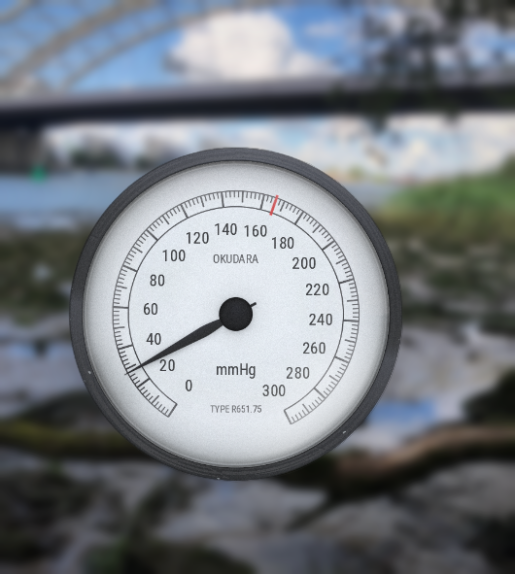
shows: value=28 unit=mmHg
